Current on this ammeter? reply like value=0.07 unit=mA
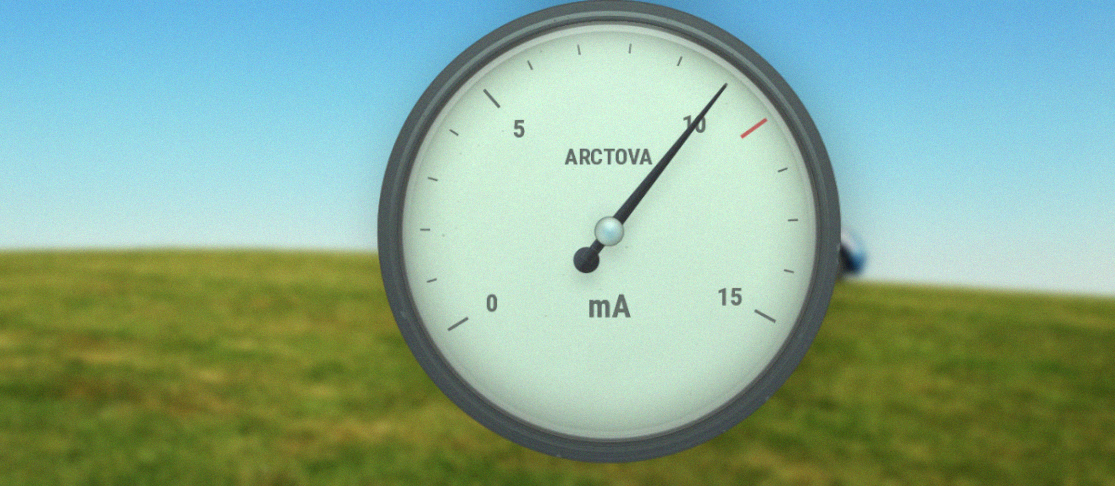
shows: value=10 unit=mA
